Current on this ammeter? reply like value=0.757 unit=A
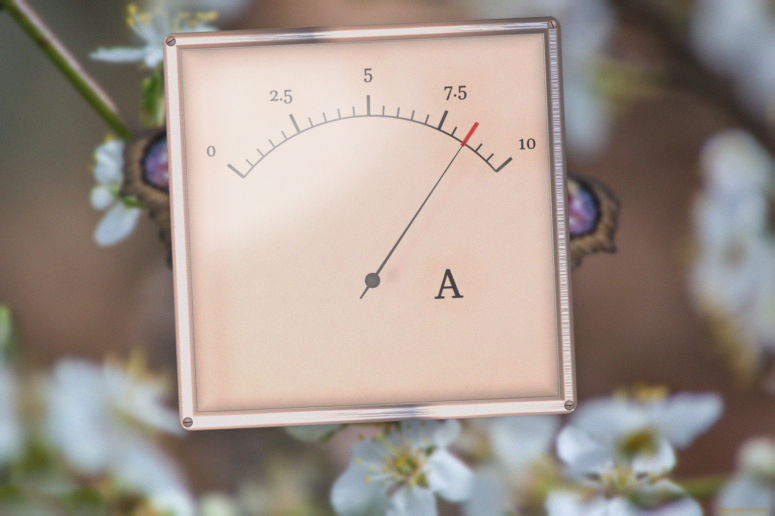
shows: value=8.5 unit=A
